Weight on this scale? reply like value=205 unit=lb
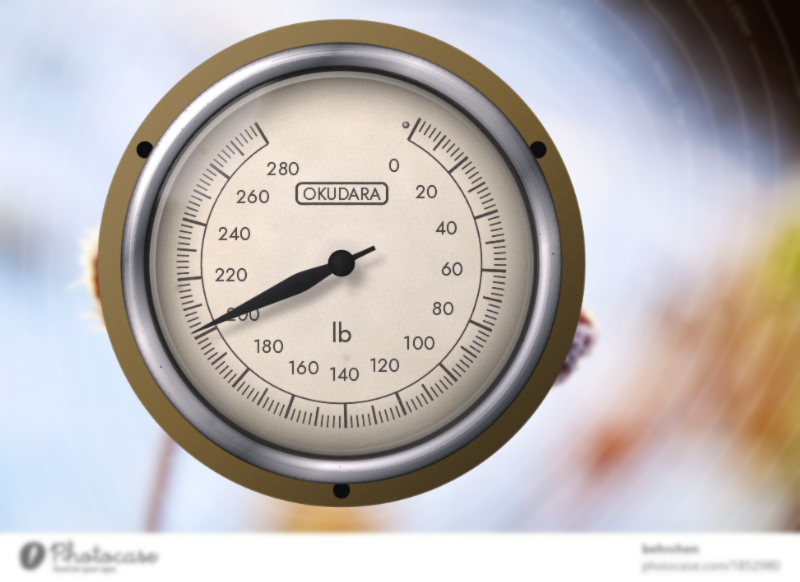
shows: value=202 unit=lb
